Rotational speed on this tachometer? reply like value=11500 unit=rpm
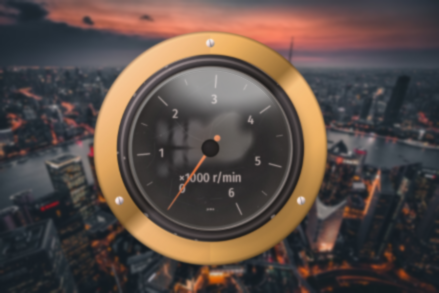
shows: value=0 unit=rpm
